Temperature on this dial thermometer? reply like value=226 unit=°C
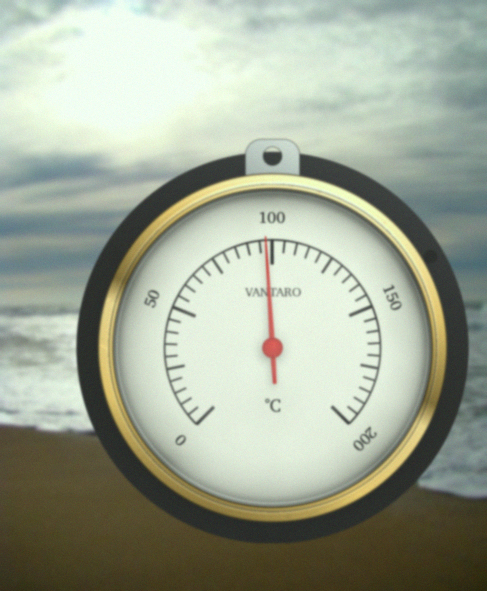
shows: value=97.5 unit=°C
